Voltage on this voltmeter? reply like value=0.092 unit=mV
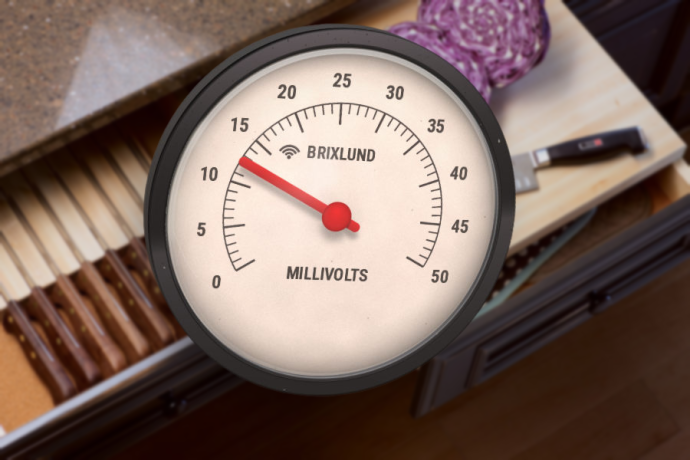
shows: value=12.5 unit=mV
